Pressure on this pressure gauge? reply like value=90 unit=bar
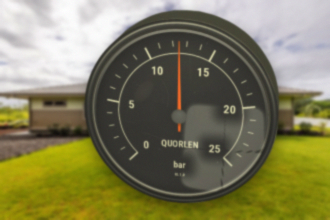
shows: value=12.5 unit=bar
